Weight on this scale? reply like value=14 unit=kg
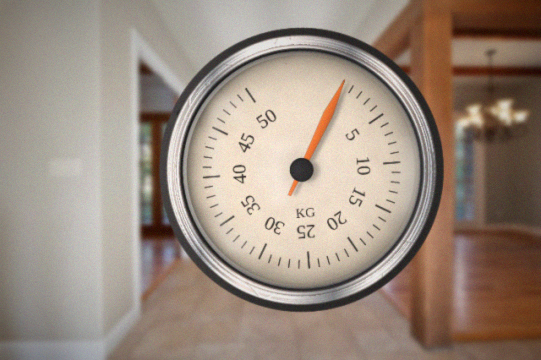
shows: value=0 unit=kg
